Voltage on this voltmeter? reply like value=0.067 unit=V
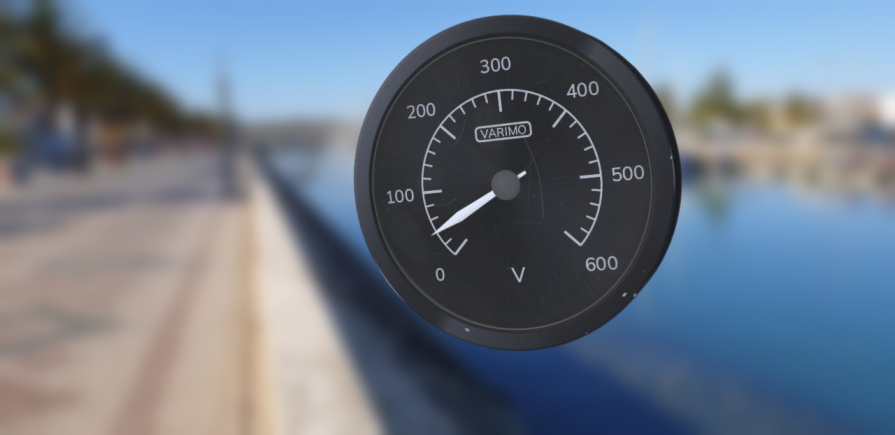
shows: value=40 unit=V
